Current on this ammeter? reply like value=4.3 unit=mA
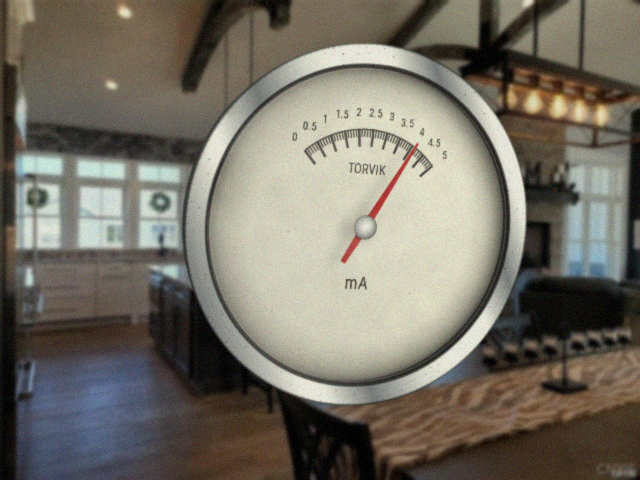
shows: value=4 unit=mA
